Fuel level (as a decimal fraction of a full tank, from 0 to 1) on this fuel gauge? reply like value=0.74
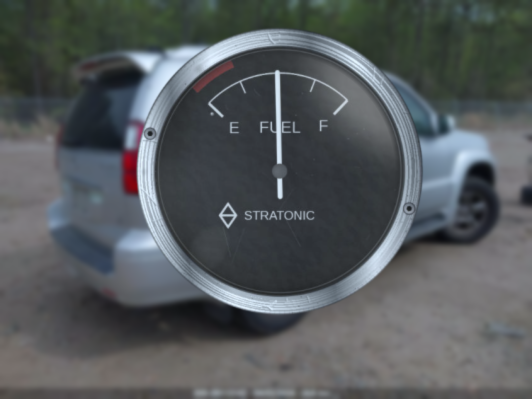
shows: value=0.5
